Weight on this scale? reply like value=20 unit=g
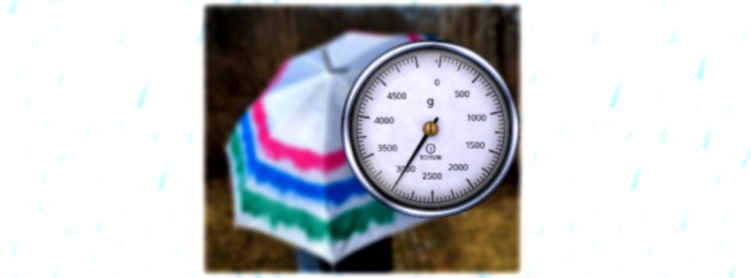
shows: value=3000 unit=g
